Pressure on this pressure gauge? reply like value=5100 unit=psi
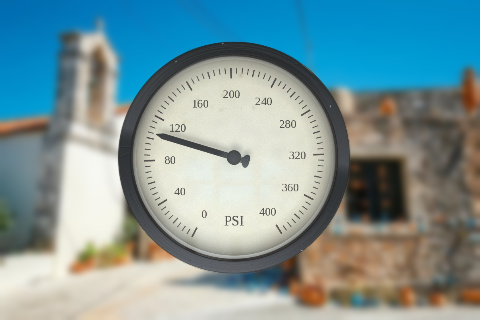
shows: value=105 unit=psi
